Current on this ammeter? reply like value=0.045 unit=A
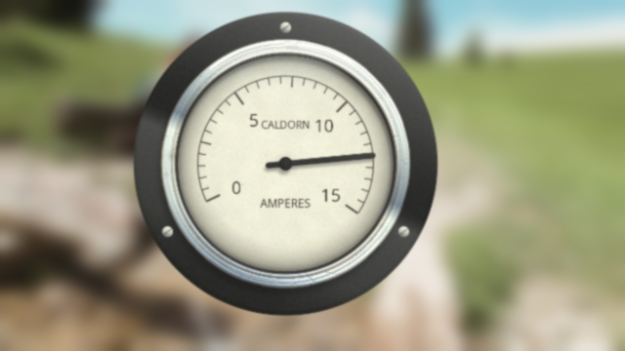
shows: value=12.5 unit=A
